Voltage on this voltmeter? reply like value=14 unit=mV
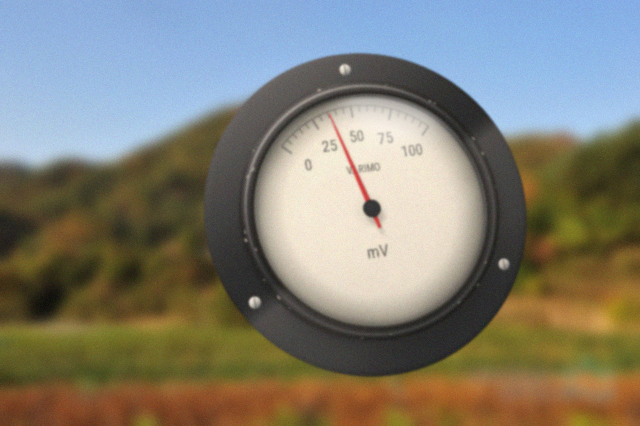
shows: value=35 unit=mV
